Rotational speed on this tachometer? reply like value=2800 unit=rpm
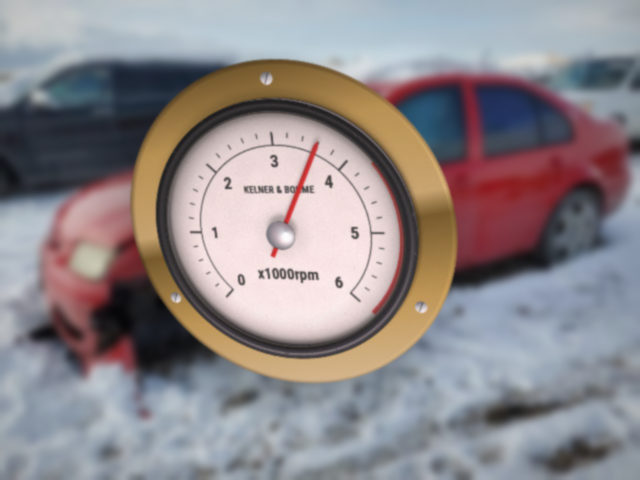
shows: value=3600 unit=rpm
